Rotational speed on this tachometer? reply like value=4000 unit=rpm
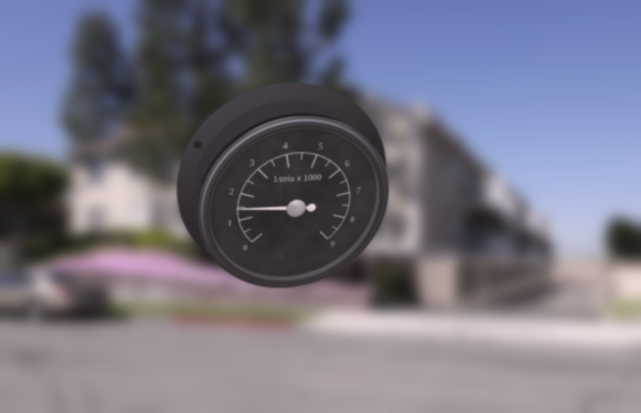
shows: value=1500 unit=rpm
